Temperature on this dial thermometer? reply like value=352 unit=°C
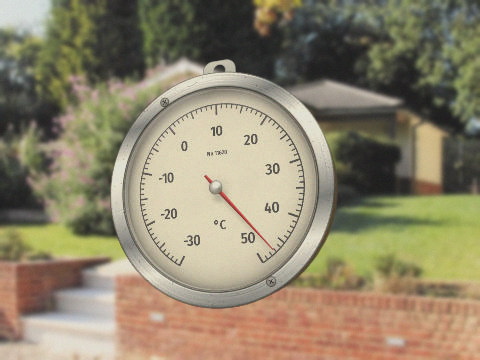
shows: value=47 unit=°C
